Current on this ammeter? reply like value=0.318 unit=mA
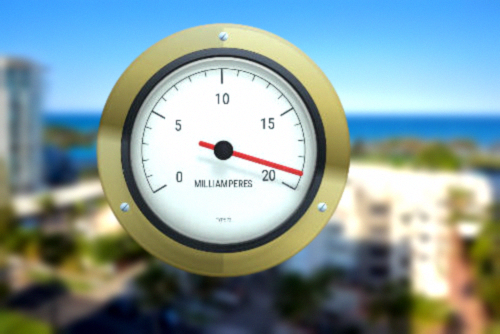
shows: value=19 unit=mA
